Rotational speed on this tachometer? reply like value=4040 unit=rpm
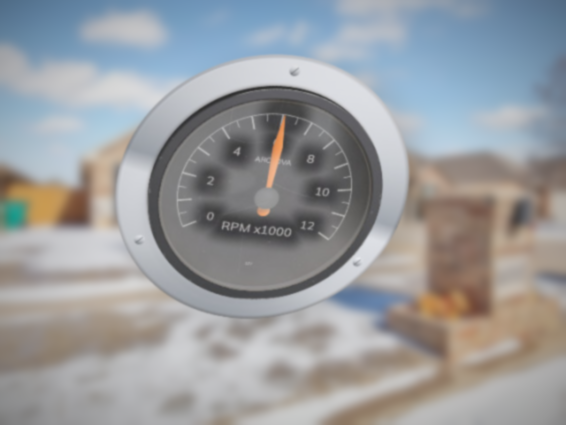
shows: value=6000 unit=rpm
